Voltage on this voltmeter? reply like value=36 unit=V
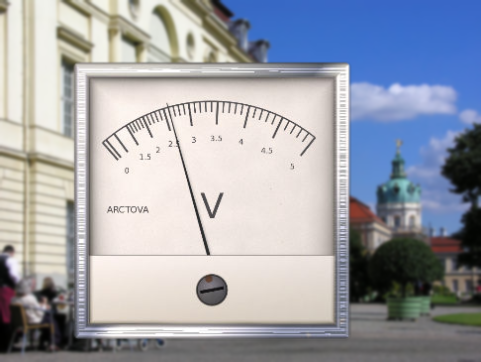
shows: value=2.6 unit=V
